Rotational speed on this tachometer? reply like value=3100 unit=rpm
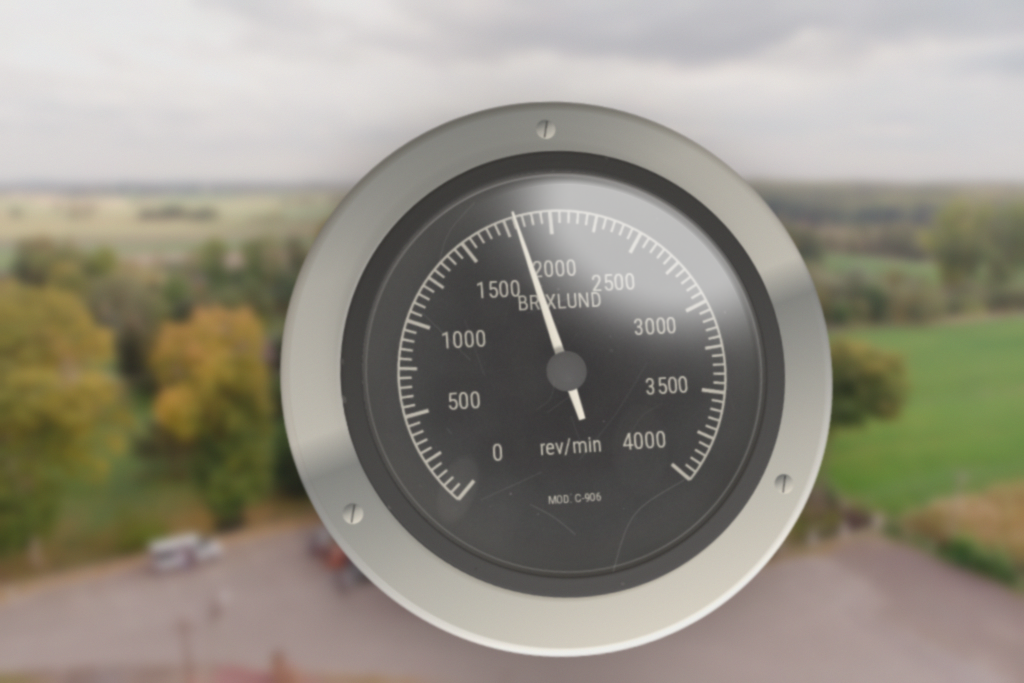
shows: value=1800 unit=rpm
